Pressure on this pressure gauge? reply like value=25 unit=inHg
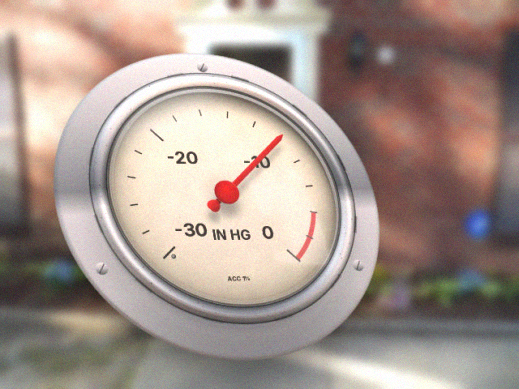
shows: value=-10 unit=inHg
